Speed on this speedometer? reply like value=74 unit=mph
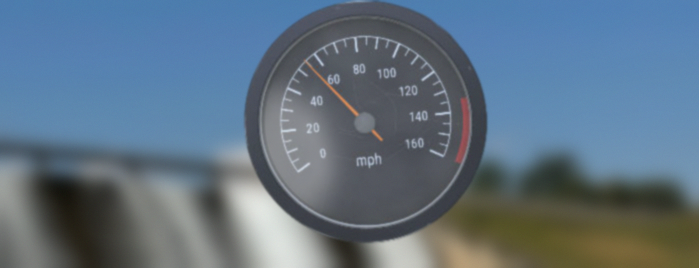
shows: value=55 unit=mph
